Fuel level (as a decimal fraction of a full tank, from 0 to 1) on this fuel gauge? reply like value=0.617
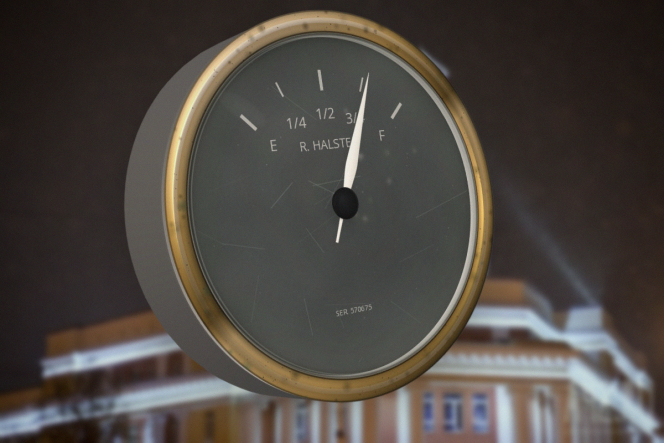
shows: value=0.75
